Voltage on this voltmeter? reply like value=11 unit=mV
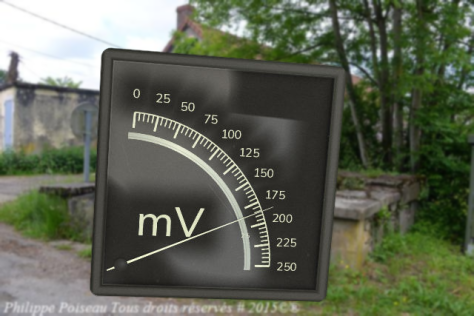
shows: value=185 unit=mV
